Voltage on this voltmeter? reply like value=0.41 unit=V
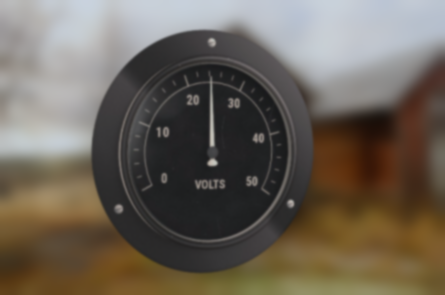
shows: value=24 unit=V
